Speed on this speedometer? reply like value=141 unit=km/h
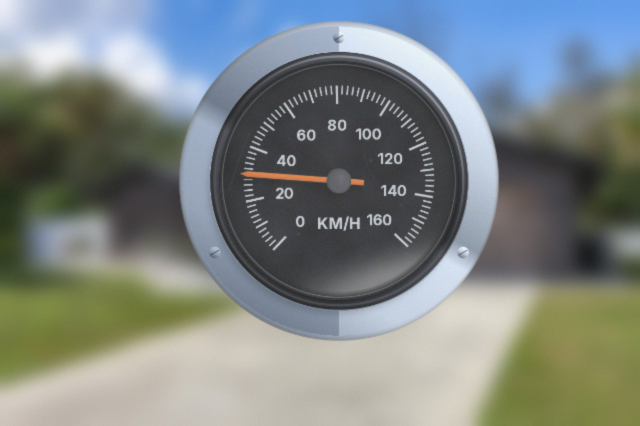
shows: value=30 unit=km/h
